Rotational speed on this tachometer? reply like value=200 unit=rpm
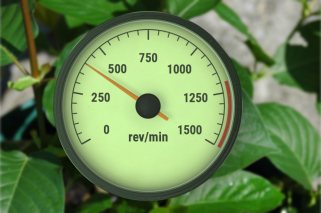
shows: value=400 unit=rpm
